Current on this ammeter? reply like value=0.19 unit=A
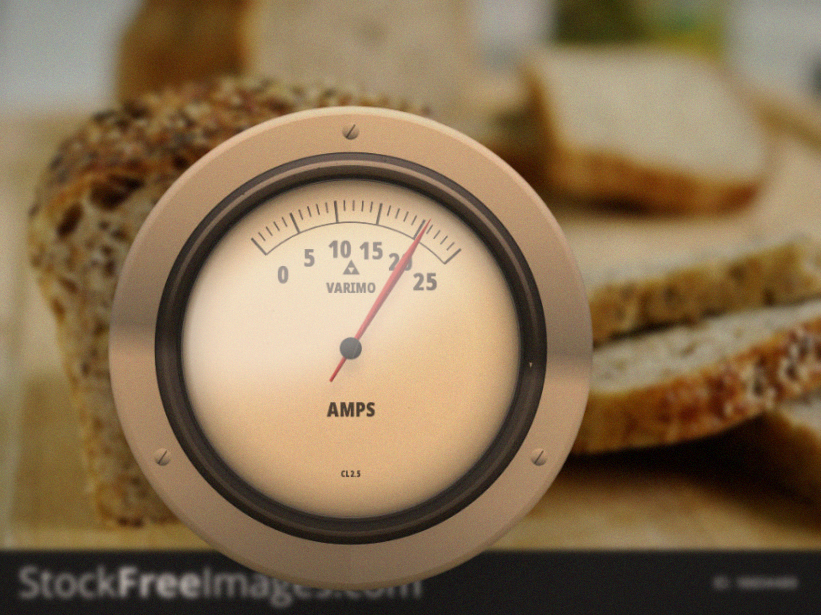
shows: value=20.5 unit=A
